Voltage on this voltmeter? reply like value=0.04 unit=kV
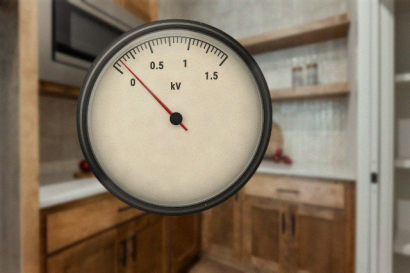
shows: value=0.1 unit=kV
